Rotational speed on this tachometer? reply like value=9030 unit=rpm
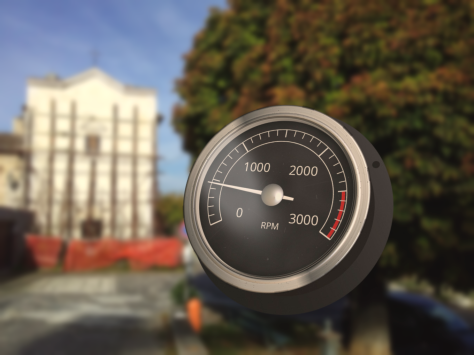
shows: value=450 unit=rpm
